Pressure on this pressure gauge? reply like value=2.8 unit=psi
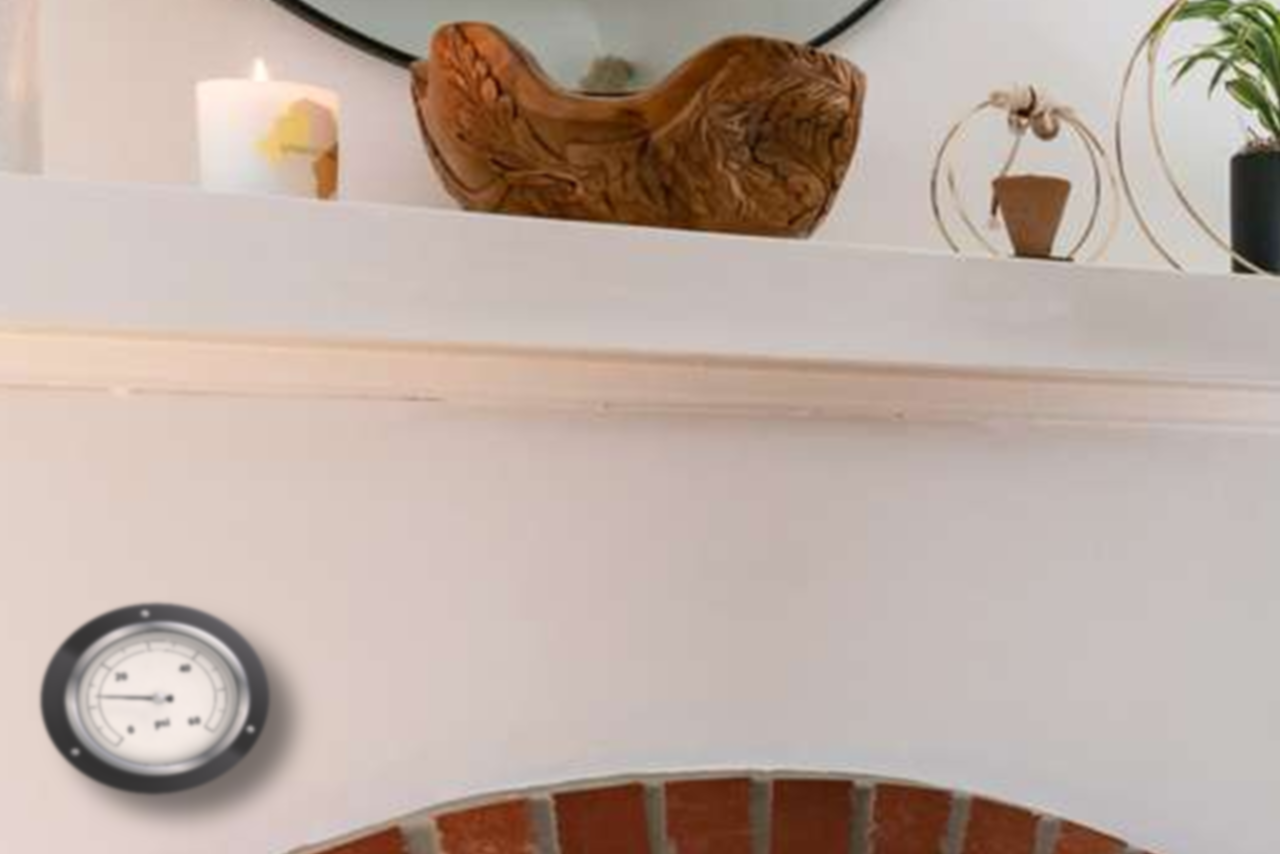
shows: value=12.5 unit=psi
